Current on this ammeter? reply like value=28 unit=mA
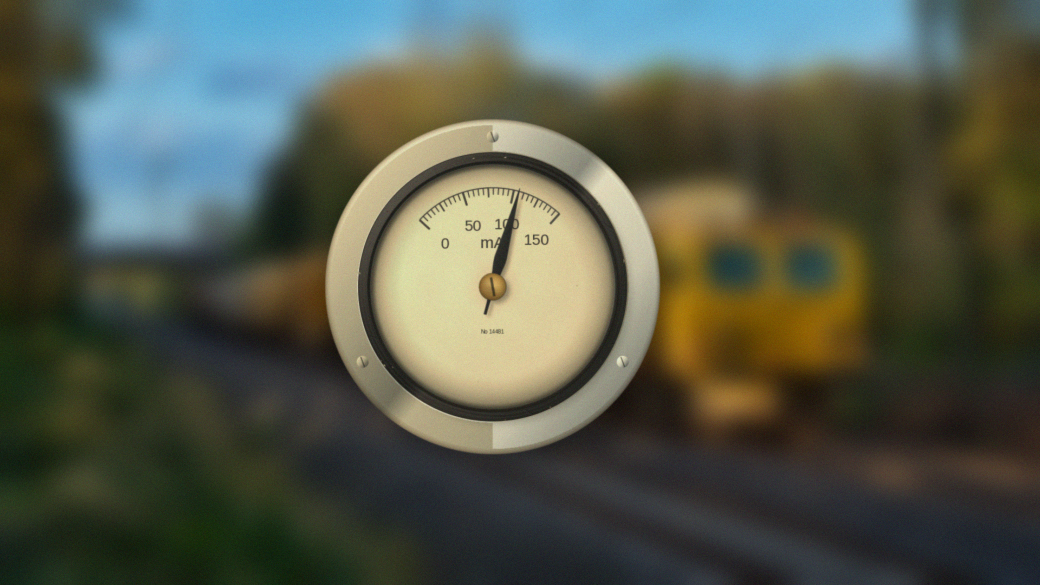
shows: value=105 unit=mA
